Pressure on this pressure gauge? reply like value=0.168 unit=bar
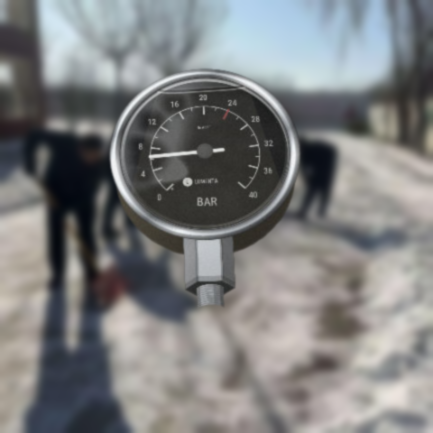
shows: value=6 unit=bar
